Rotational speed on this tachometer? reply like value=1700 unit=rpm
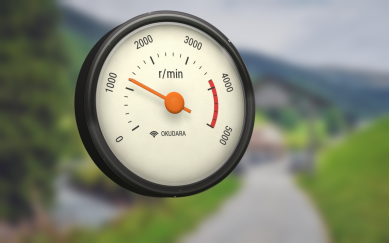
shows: value=1200 unit=rpm
